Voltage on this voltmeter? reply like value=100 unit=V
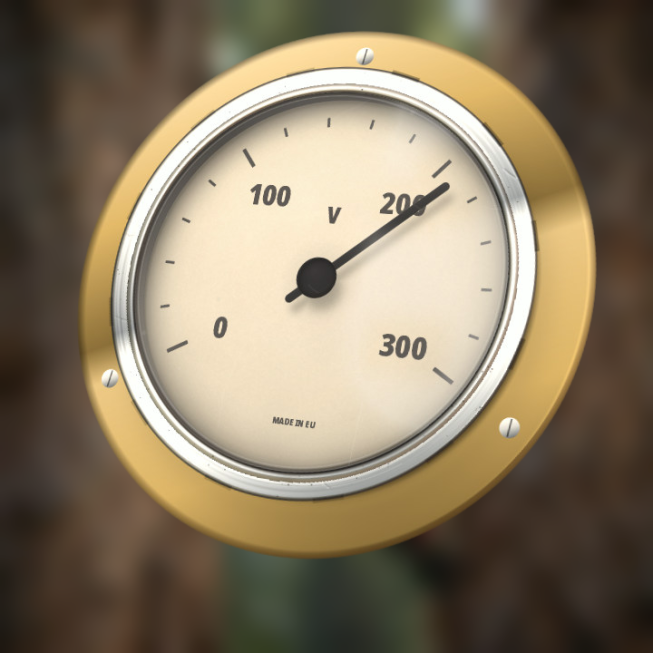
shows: value=210 unit=V
